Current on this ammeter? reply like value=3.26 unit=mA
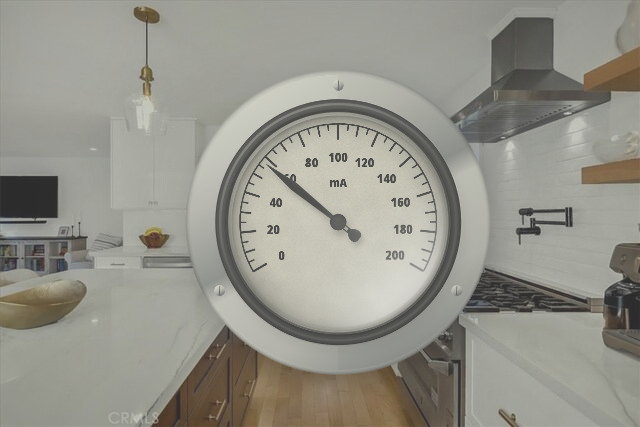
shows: value=57.5 unit=mA
